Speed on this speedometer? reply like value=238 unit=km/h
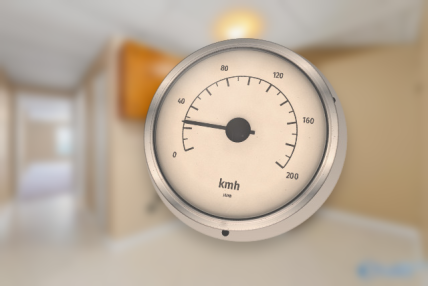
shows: value=25 unit=km/h
